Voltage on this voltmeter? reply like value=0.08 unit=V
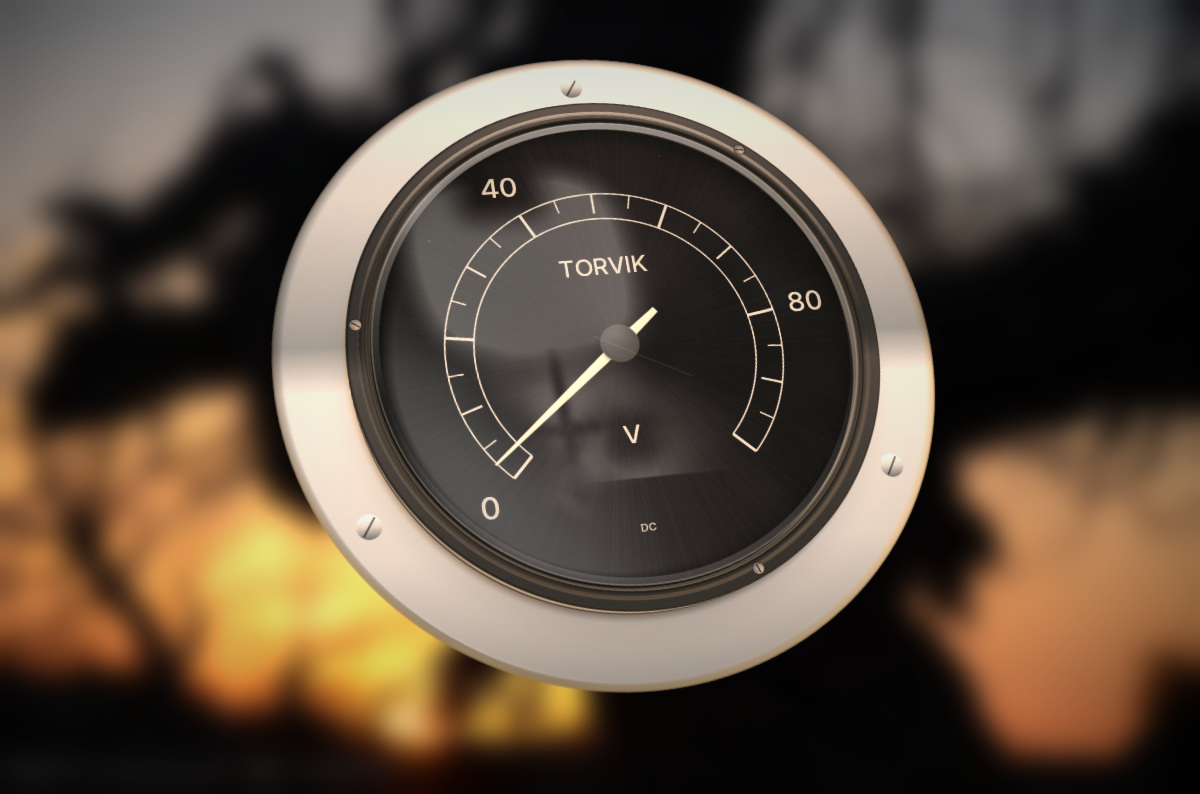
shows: value=2.5 unit=V
